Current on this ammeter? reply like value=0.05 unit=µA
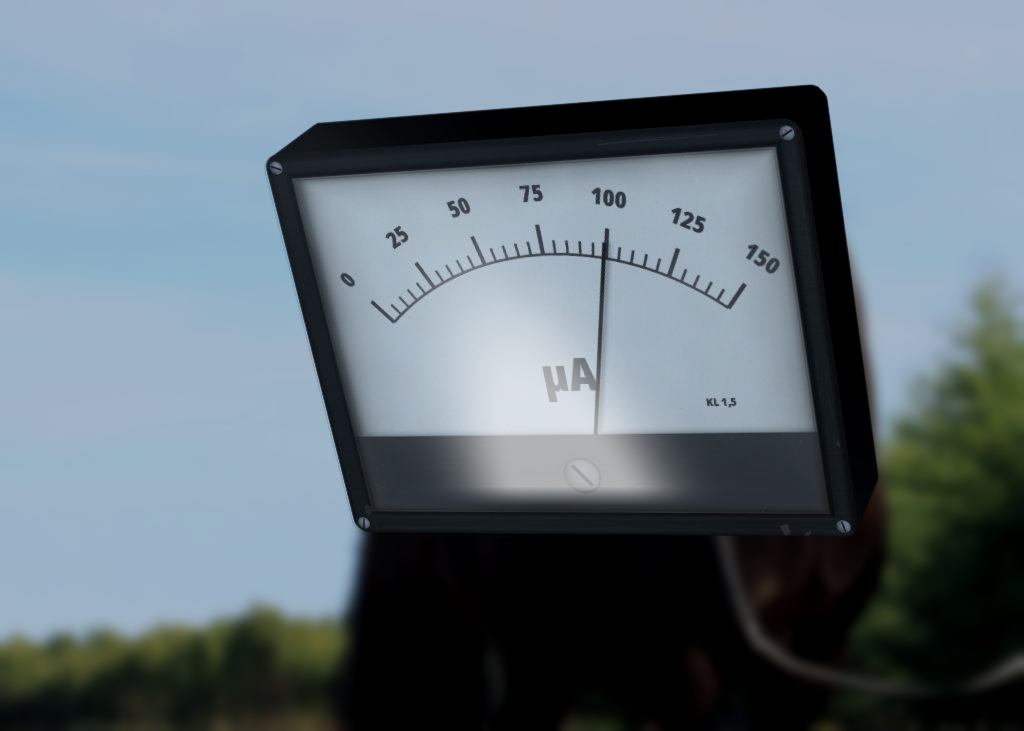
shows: value=100 unit=µA
